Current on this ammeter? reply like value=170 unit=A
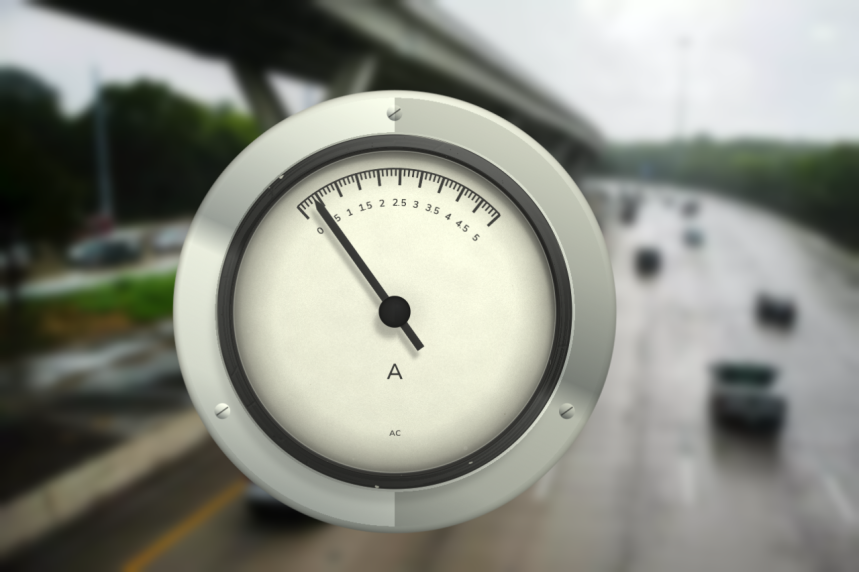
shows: value=0.4 unit=A
